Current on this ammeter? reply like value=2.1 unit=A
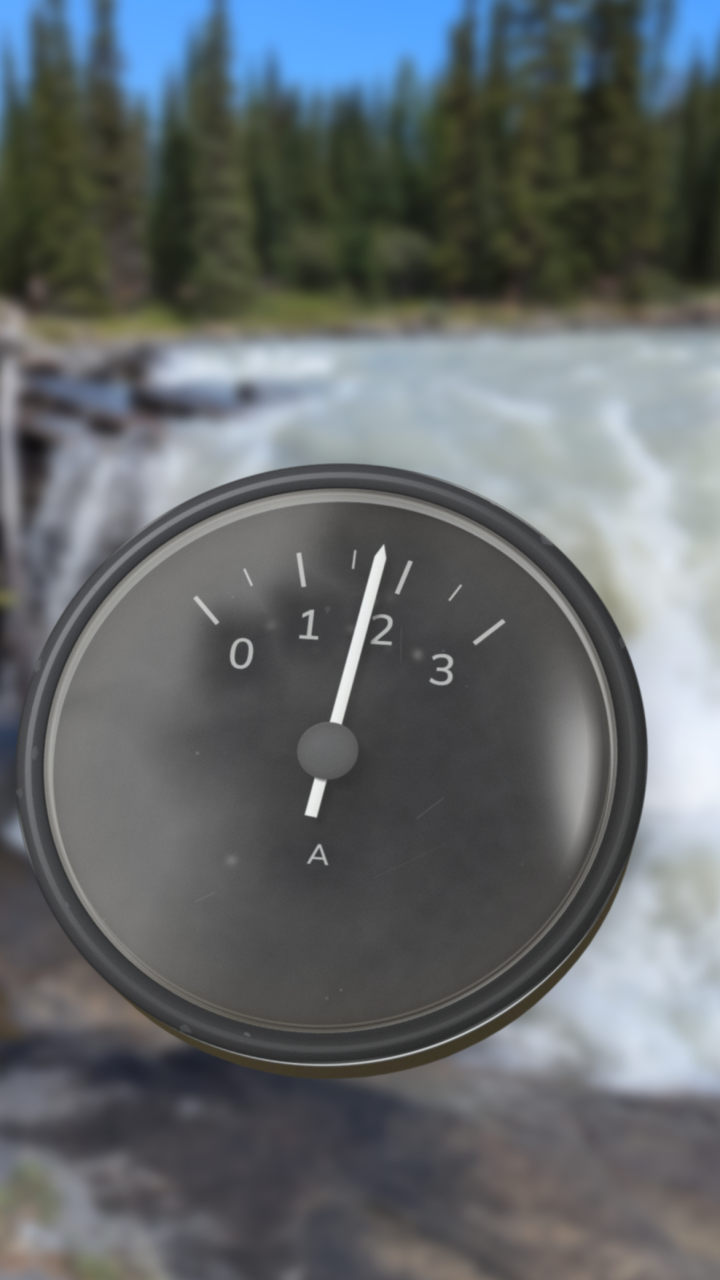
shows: value=1.75 unit=A
